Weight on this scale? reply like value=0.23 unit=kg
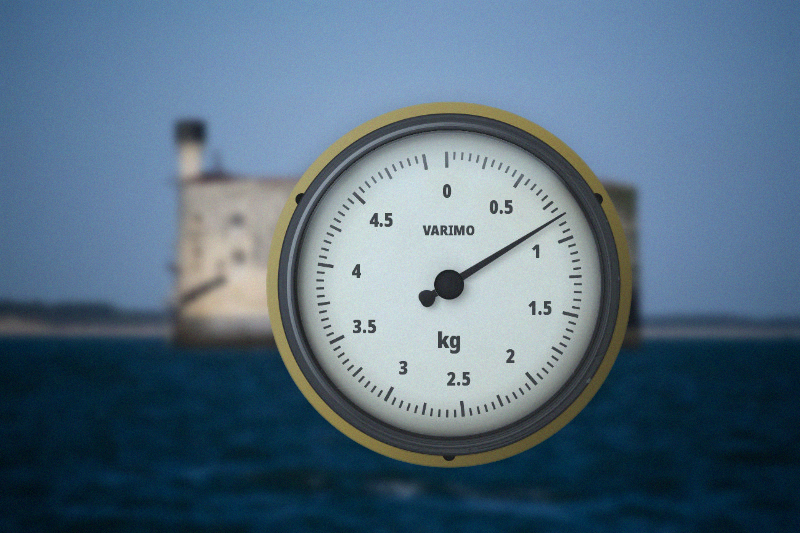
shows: value=0.85 unit=kg
